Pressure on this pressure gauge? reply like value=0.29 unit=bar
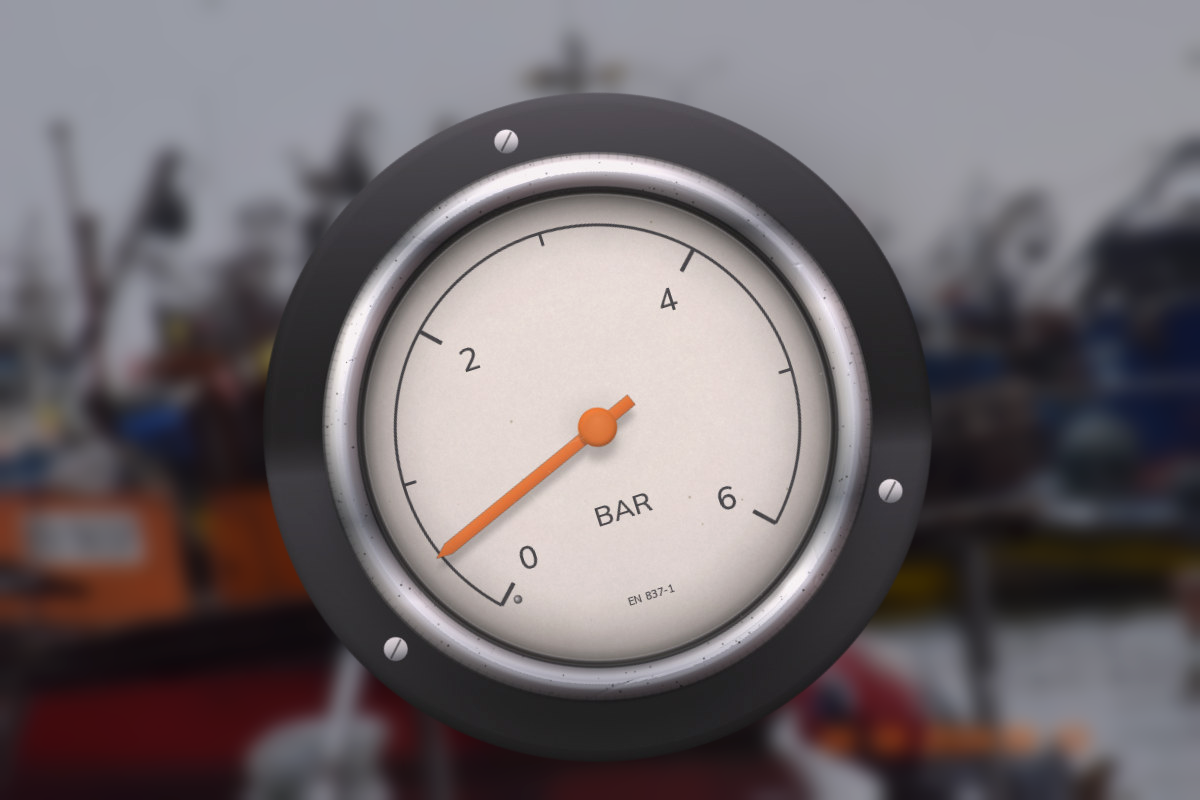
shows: value=0.5 unit=bar
